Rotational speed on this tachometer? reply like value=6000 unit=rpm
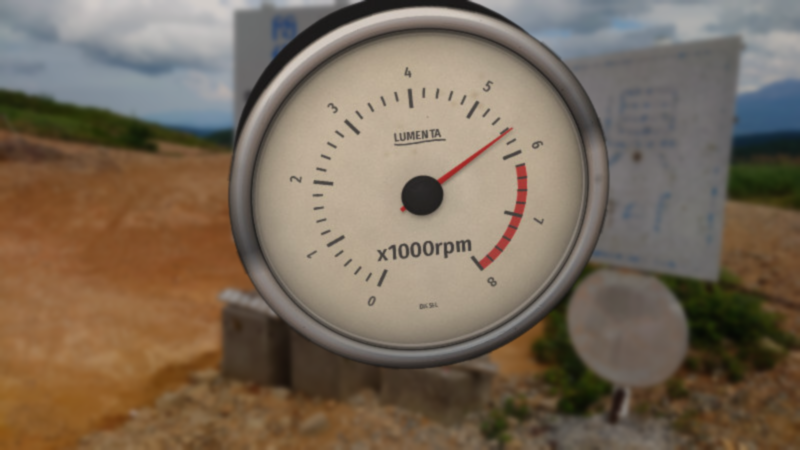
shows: value=5600 unit=rpm
